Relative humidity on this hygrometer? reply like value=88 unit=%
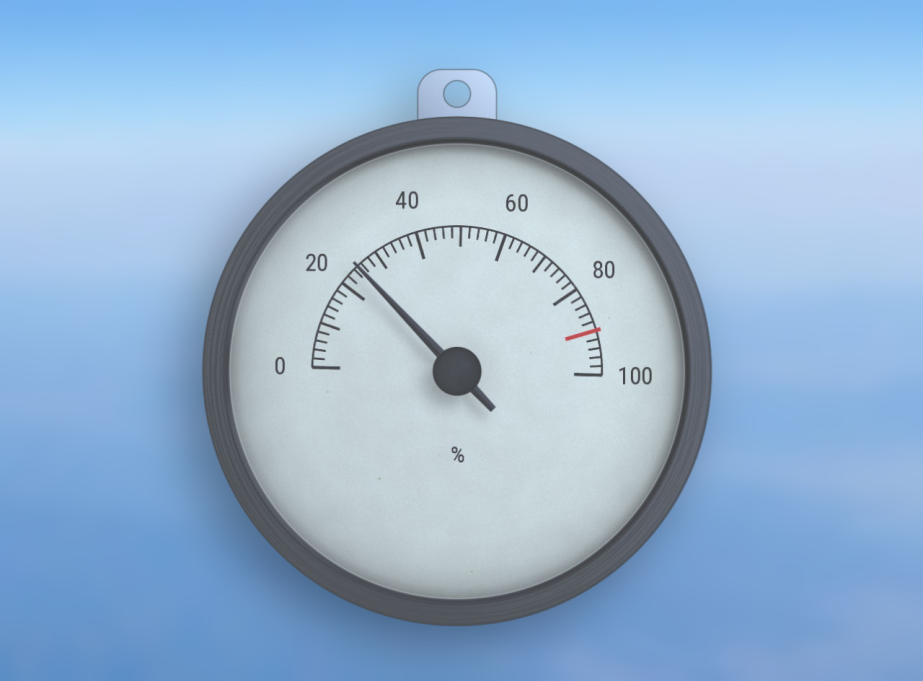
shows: value=25 unit=%
